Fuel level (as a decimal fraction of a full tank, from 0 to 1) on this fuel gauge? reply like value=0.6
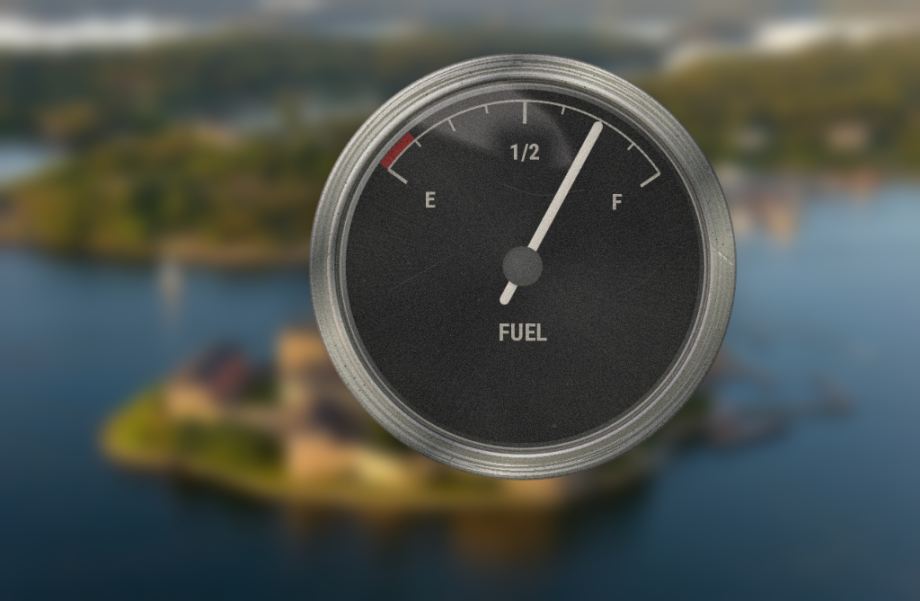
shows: value=0.75
